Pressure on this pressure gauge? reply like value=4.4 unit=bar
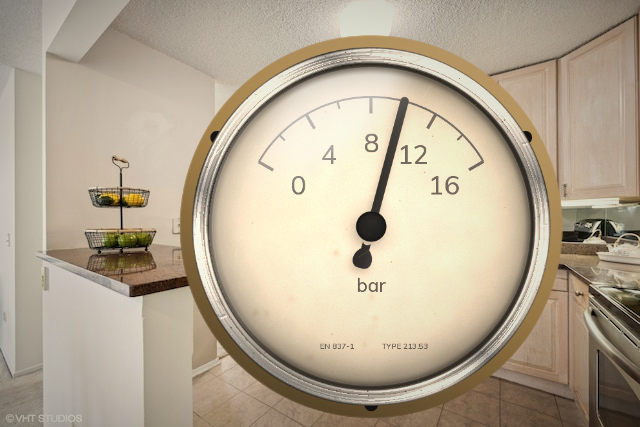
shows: value=10 unit=bar
